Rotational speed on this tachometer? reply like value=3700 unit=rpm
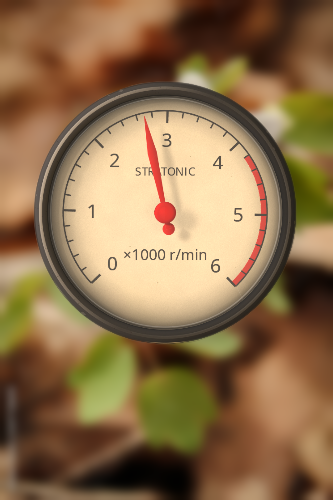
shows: value=2700 unit=rpm
